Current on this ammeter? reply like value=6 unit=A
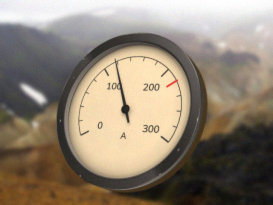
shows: value=120 unit=A
